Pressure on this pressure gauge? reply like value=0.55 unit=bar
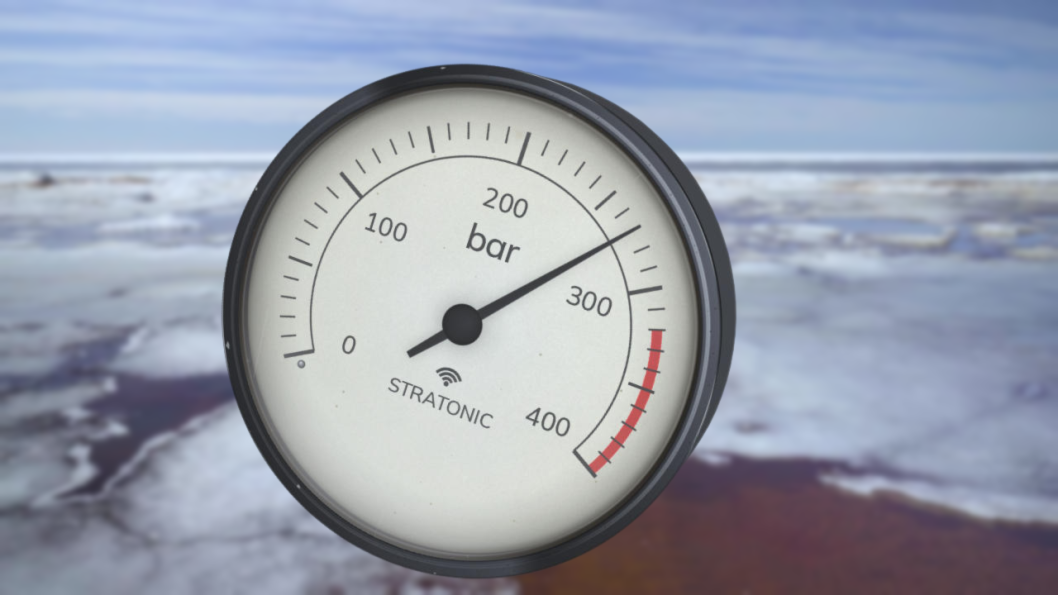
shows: value=270 unit=bar
